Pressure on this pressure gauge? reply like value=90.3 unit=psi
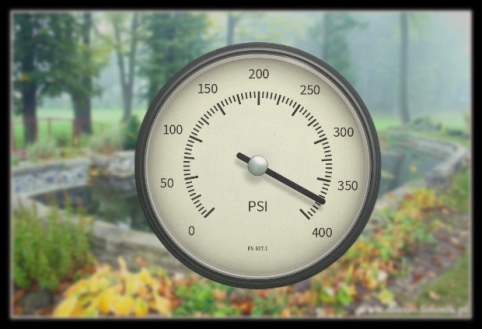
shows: value=375 unit=psi
